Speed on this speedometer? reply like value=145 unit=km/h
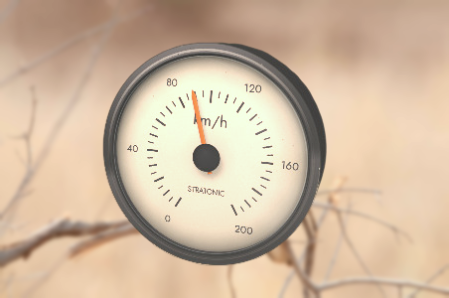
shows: value=90 unit=km/h
